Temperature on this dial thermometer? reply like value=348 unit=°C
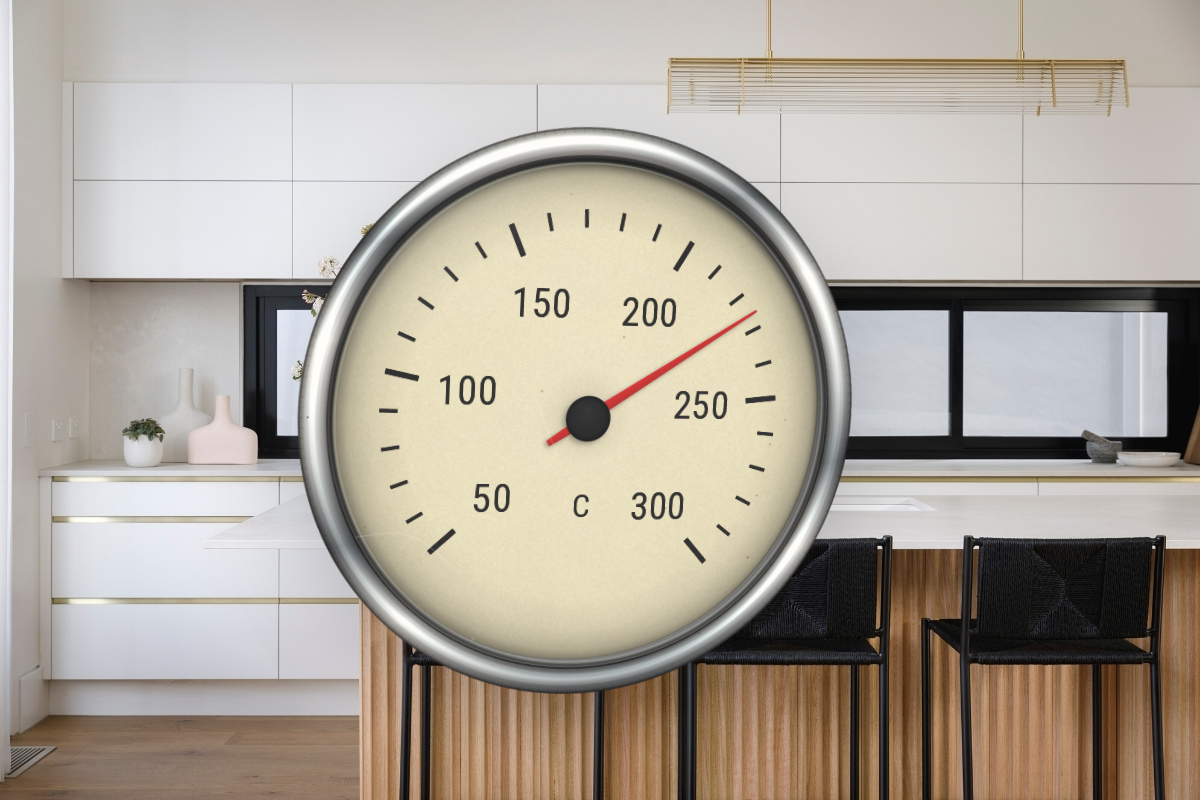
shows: value=225 unit=°C
